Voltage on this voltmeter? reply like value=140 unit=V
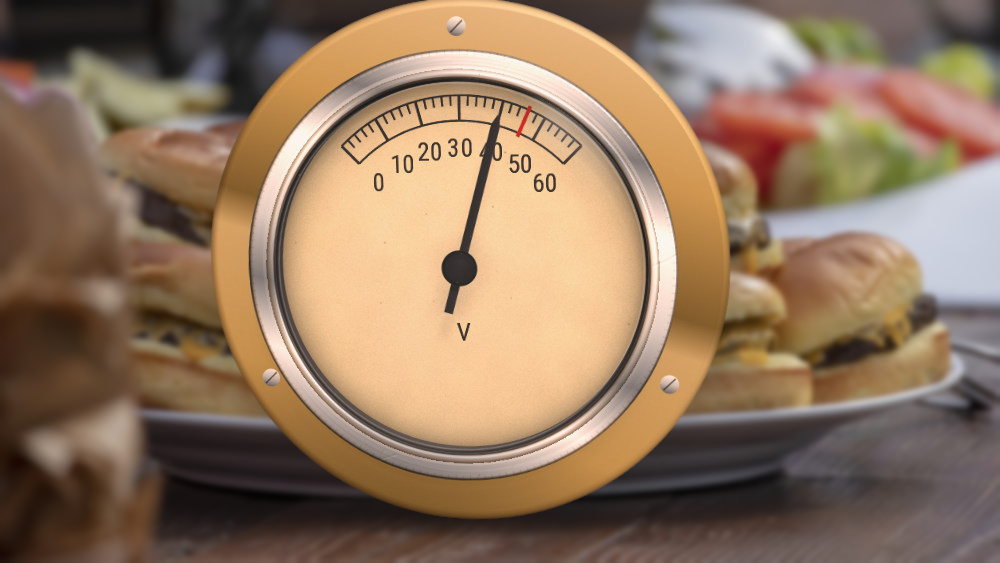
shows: value=40 unit=V
